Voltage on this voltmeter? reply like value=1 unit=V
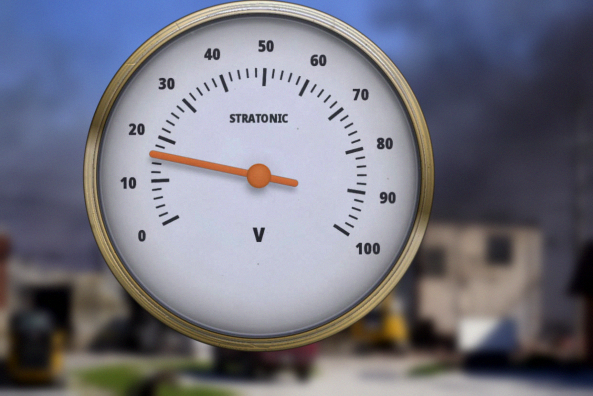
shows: value=16 unit=V
